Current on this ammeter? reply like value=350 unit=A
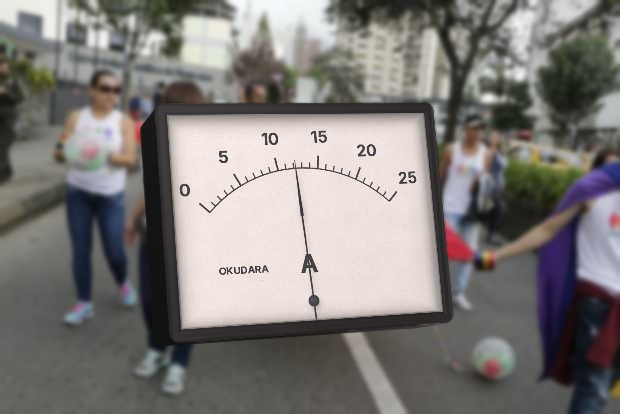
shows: value=12 unit=A
